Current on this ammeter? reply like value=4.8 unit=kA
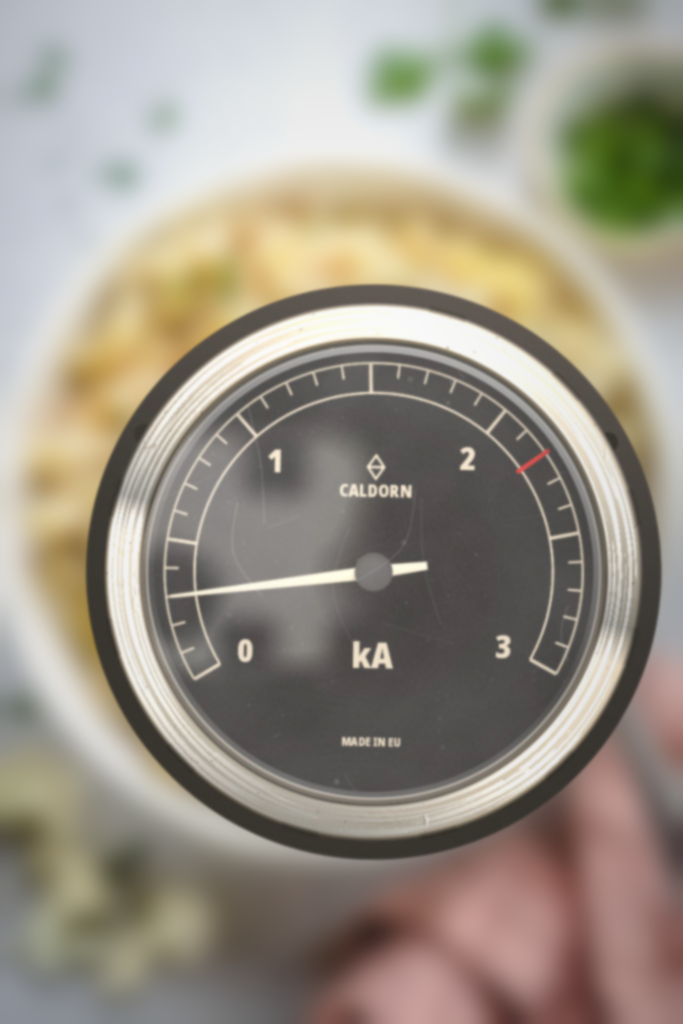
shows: value=0.3 unit=kA
